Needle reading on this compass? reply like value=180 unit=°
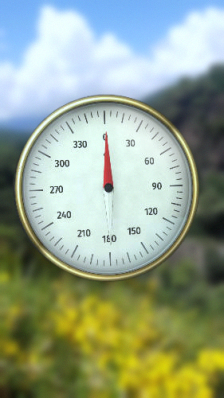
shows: value=0 unit=°
